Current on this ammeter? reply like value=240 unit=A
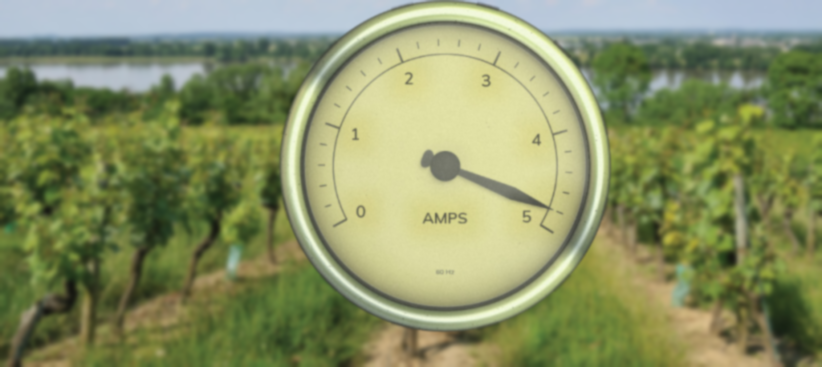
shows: value=4.8 unit=A
